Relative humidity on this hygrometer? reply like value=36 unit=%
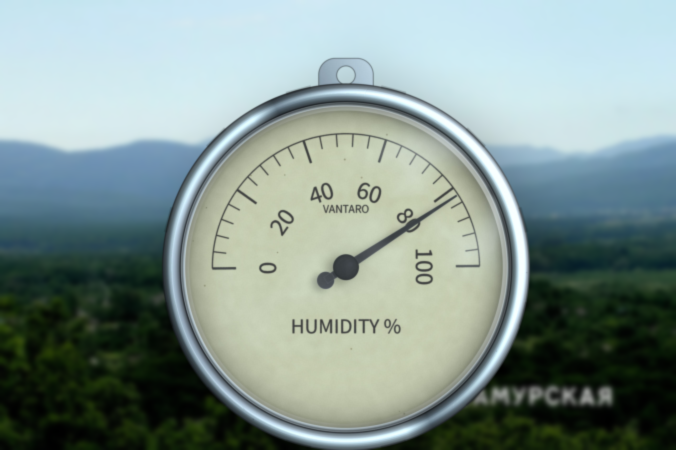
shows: value=82 unit=%
